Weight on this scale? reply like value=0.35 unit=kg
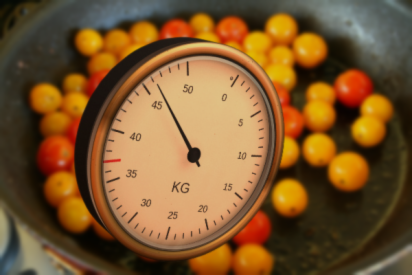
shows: value=46 unit=kg
